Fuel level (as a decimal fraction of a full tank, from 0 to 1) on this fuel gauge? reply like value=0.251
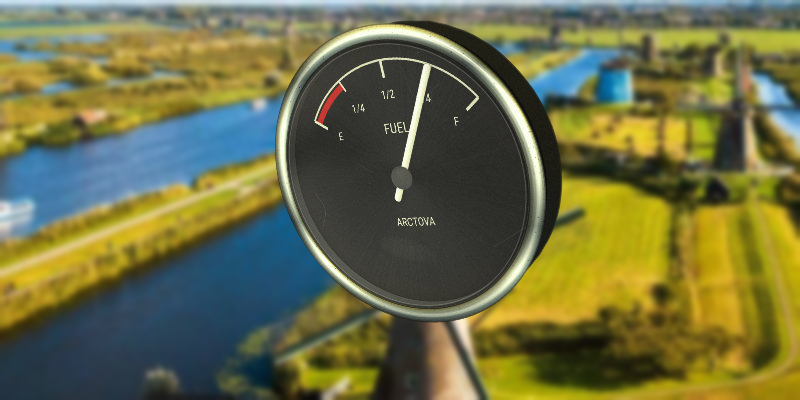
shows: value=0.75
